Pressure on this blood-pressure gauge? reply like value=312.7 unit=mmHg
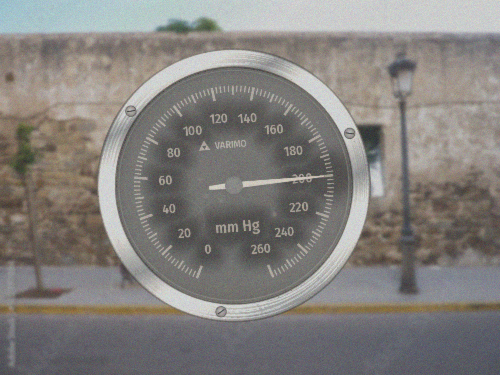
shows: value=200 unit=mmHg
